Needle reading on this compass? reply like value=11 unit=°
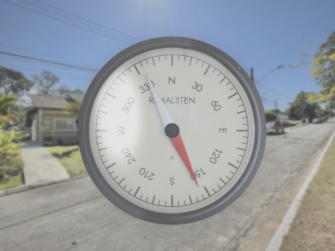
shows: value=155 unit=°
